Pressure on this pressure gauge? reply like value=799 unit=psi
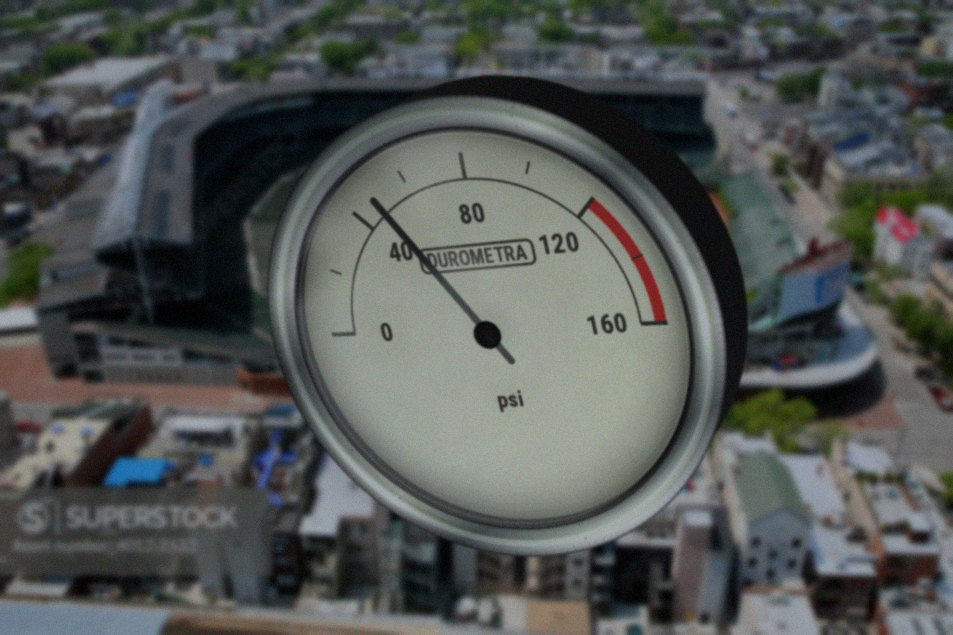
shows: value=50 unit=psi
